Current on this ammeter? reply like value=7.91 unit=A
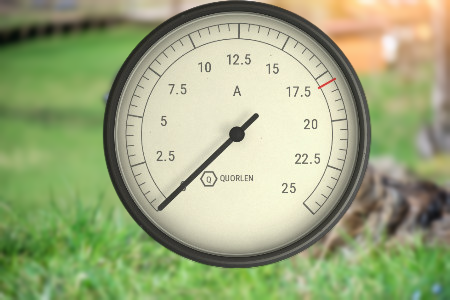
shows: value=0 unit=A
